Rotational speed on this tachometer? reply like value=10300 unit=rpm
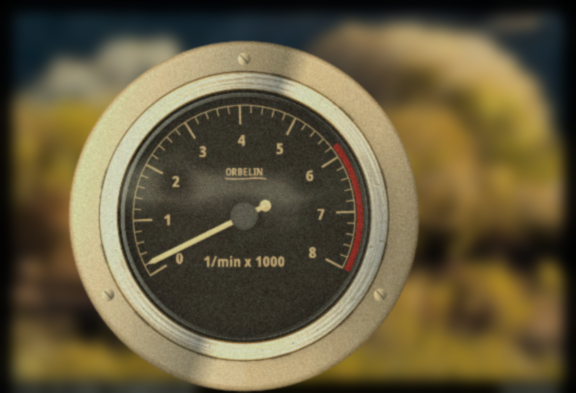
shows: value=200 unit=rpm
